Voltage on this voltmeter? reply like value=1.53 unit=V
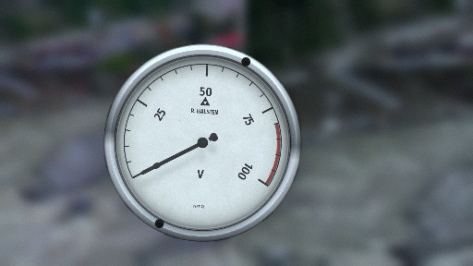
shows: value=0 unit=V
